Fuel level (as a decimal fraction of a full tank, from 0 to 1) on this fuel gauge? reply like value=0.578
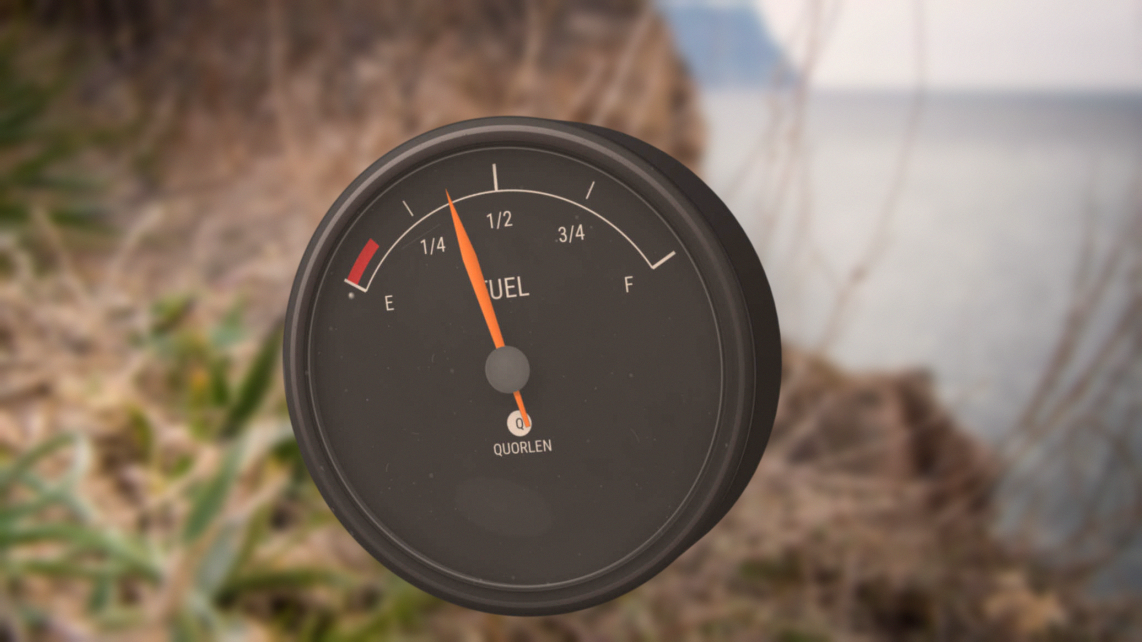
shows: value=0.375
